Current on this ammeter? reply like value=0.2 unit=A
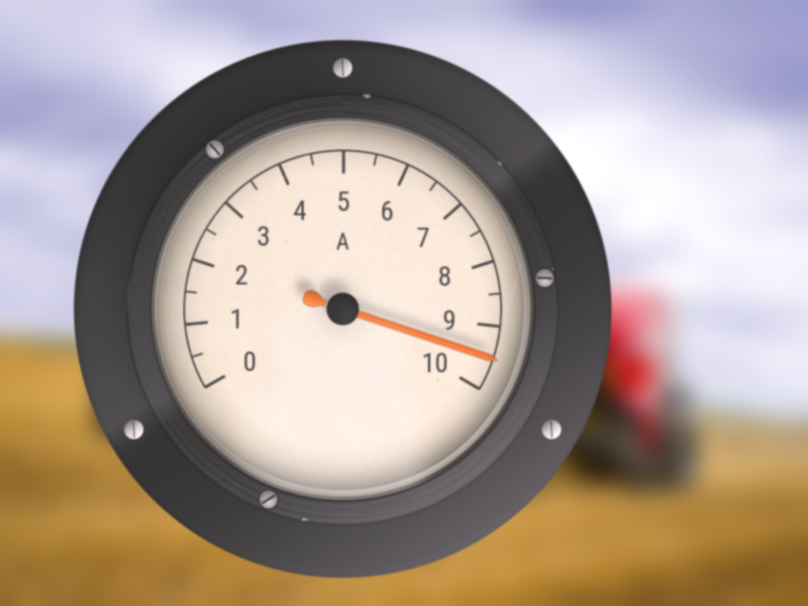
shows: value=9.5 unit=A
